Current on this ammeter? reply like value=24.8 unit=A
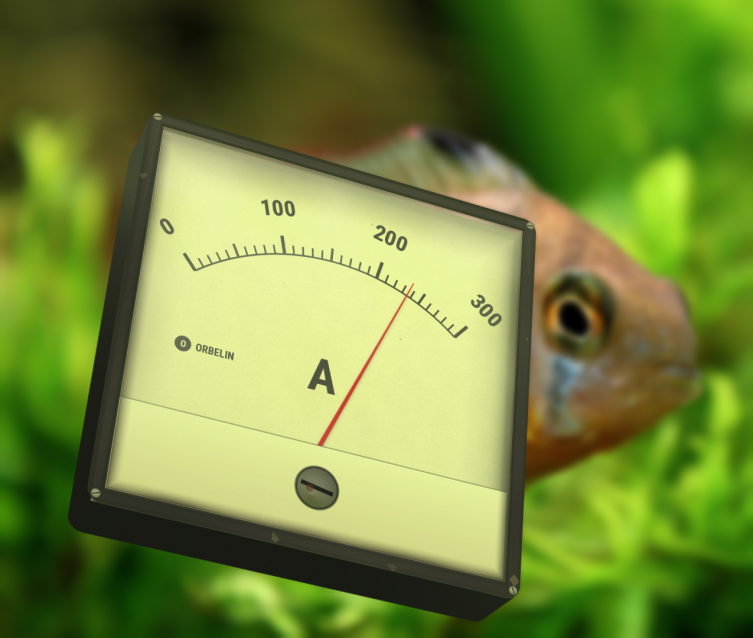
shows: value=235 unit=A
